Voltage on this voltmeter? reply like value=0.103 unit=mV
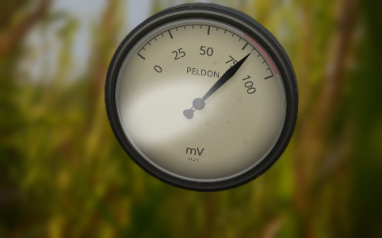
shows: value=80 unit=mV
